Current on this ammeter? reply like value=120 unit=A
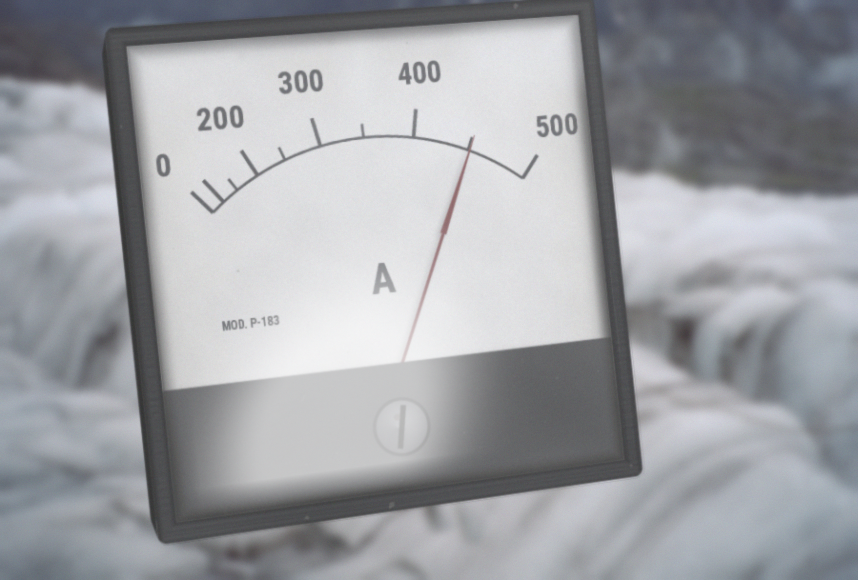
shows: value=450 unit=A
